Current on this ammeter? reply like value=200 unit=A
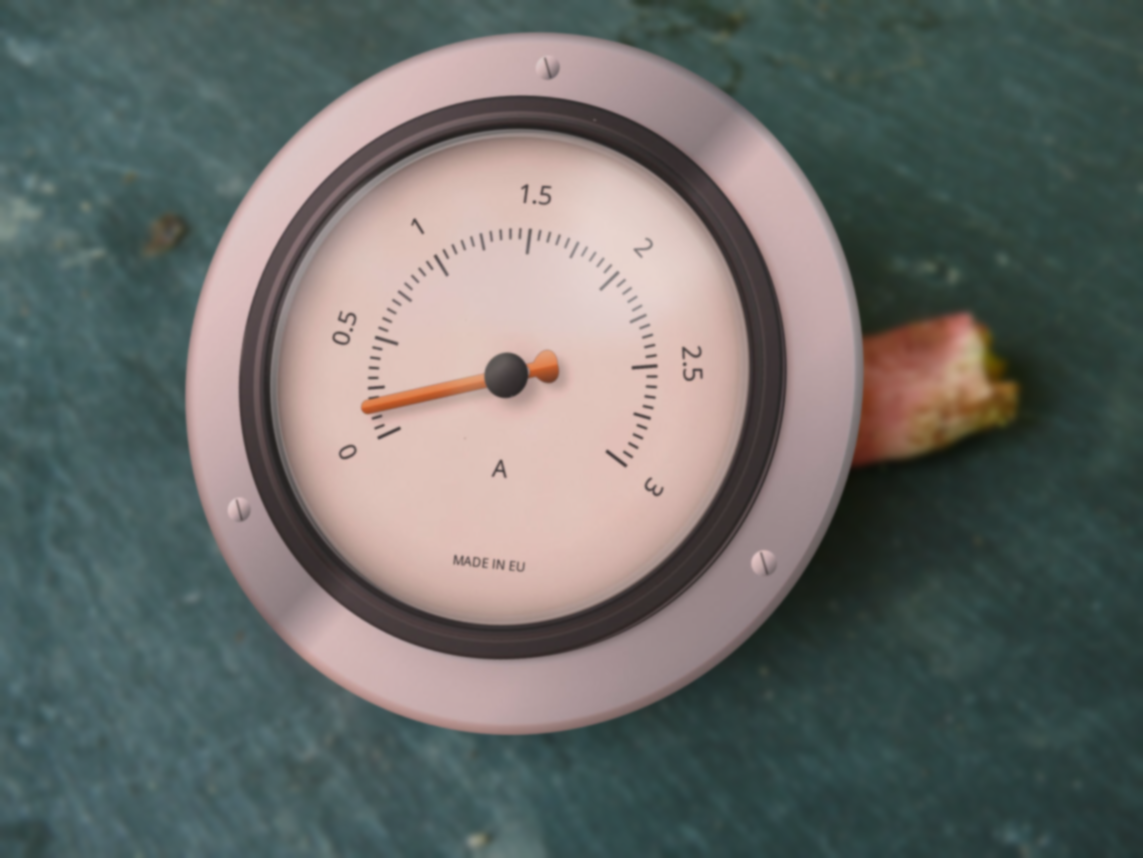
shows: value=0.15 unit=A
